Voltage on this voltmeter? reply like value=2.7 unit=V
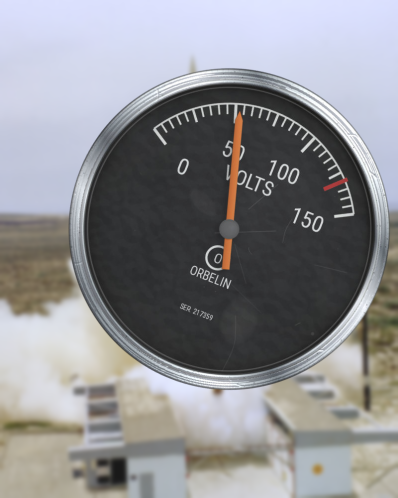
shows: value=52.5 unit=V
